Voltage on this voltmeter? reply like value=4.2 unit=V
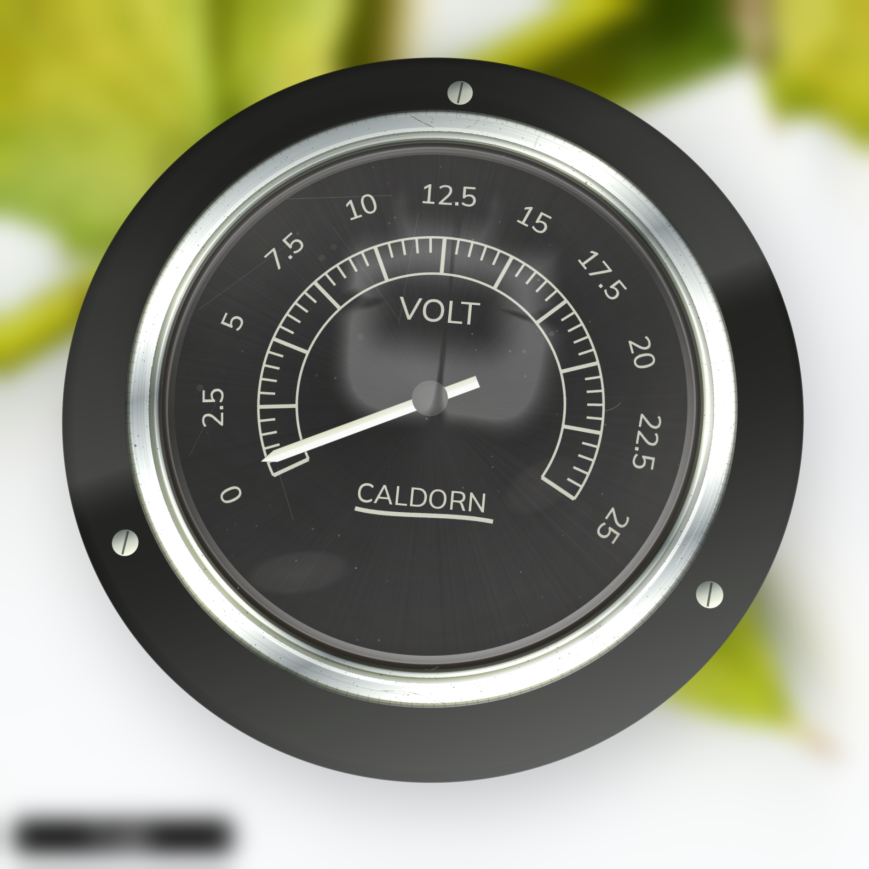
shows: value=0.5 unit=V
